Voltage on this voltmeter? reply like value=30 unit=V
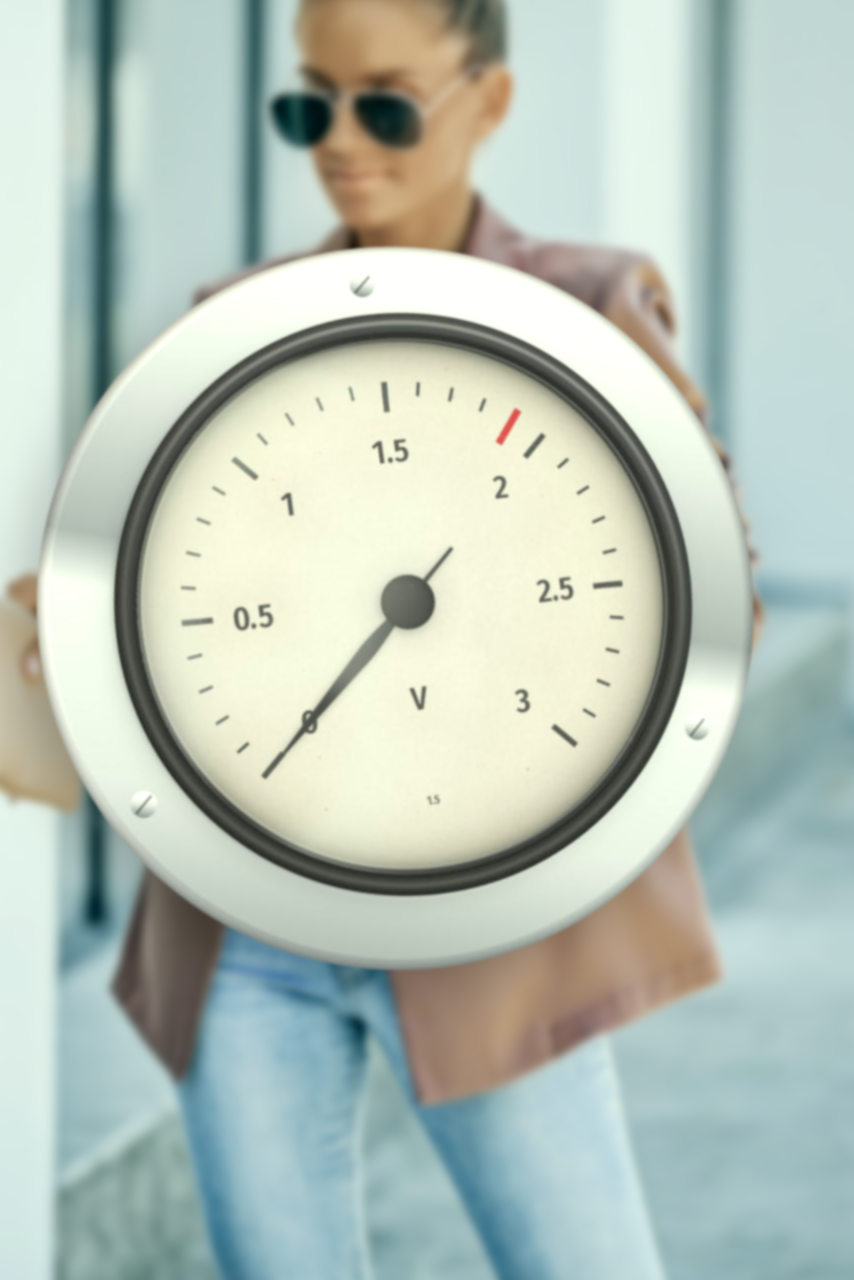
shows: value=0 unit=V
